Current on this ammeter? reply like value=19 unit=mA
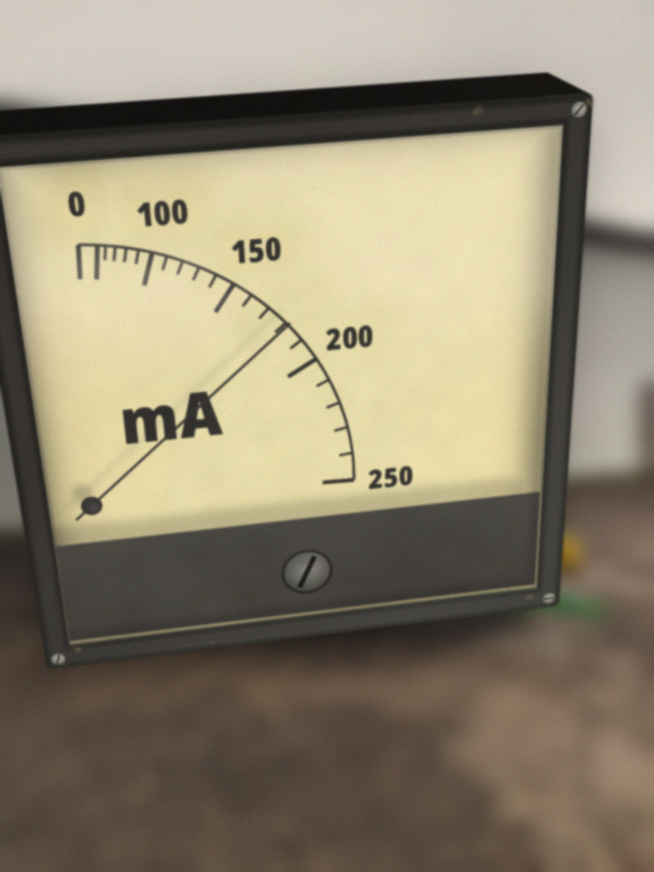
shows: value=180 unit=mA
